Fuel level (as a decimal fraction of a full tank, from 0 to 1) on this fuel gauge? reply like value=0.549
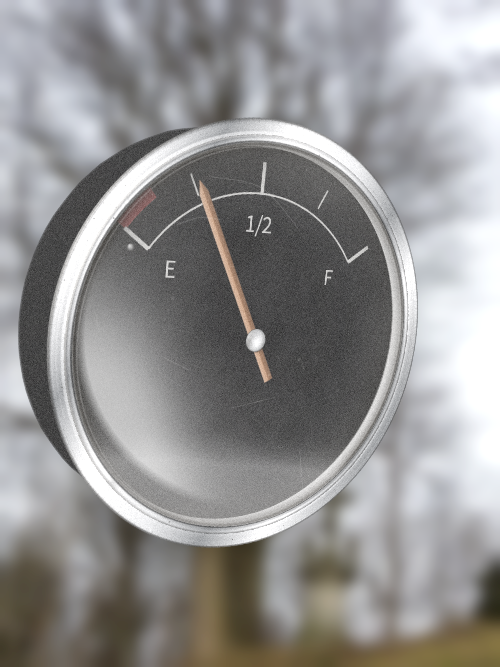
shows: value=0.25
